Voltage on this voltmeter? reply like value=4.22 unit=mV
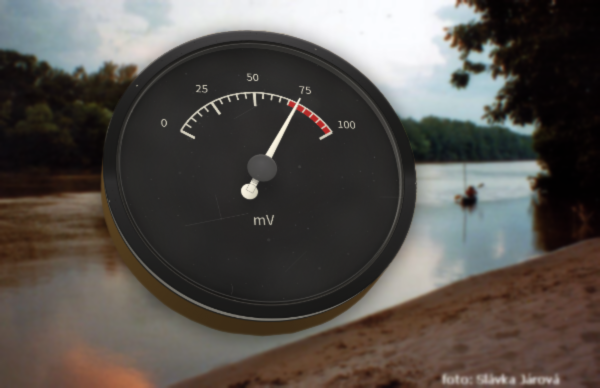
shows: value=75 unit=mV
